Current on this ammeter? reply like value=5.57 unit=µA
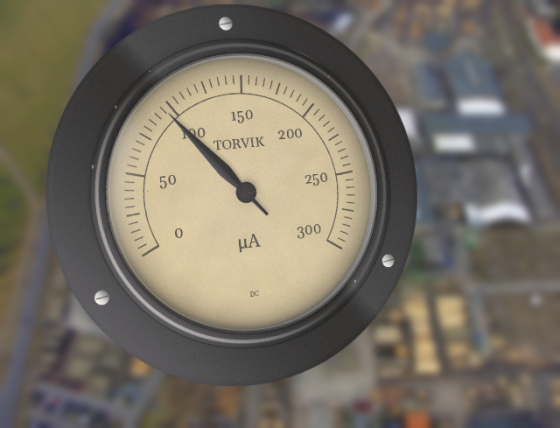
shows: value=95 unit=µA
